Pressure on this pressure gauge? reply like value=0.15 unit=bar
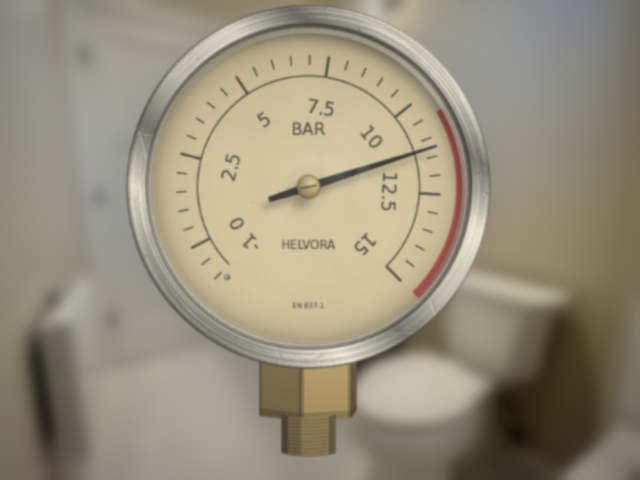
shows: value=11.25 unit=bar
